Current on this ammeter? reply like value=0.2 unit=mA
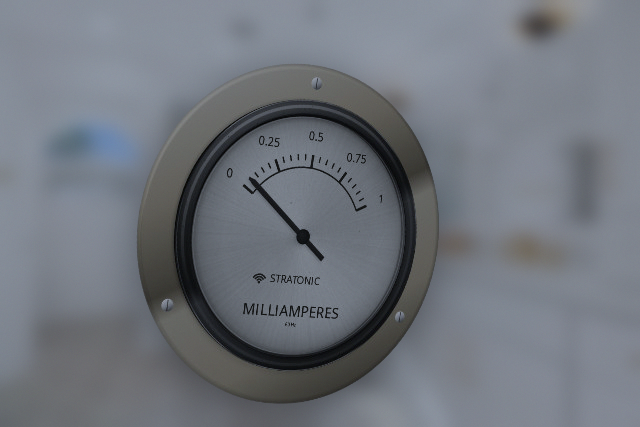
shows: value=0.05 unit=mA
